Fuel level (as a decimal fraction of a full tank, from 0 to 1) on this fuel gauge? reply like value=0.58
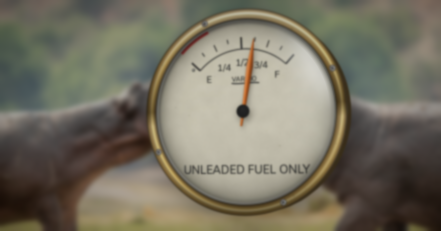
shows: value=0.625
